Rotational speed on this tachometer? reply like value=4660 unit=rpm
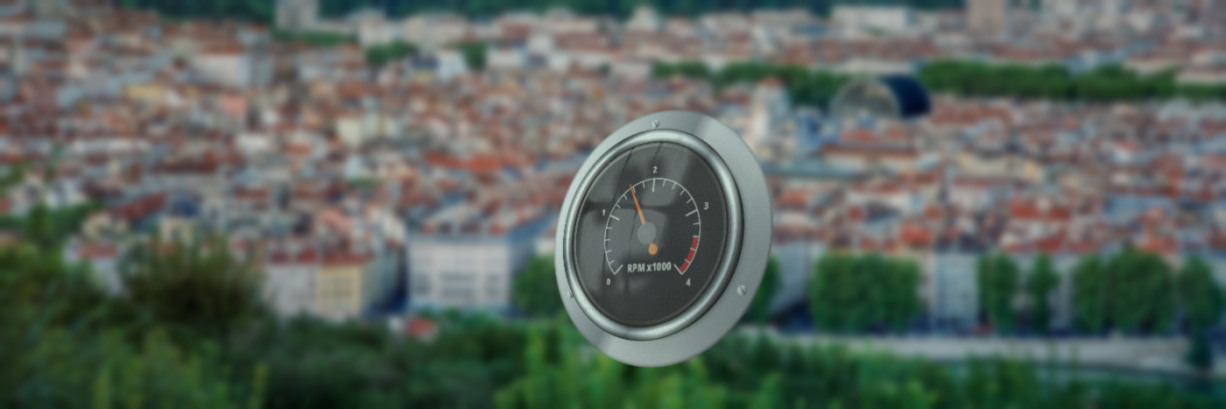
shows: value=1600 unit=rpm
